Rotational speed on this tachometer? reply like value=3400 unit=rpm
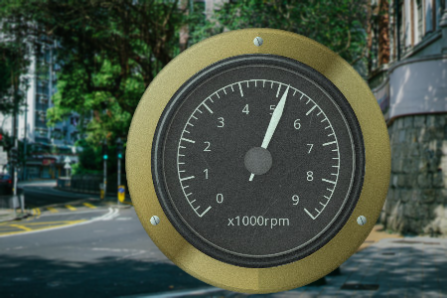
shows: value=5200 unit=rpm
